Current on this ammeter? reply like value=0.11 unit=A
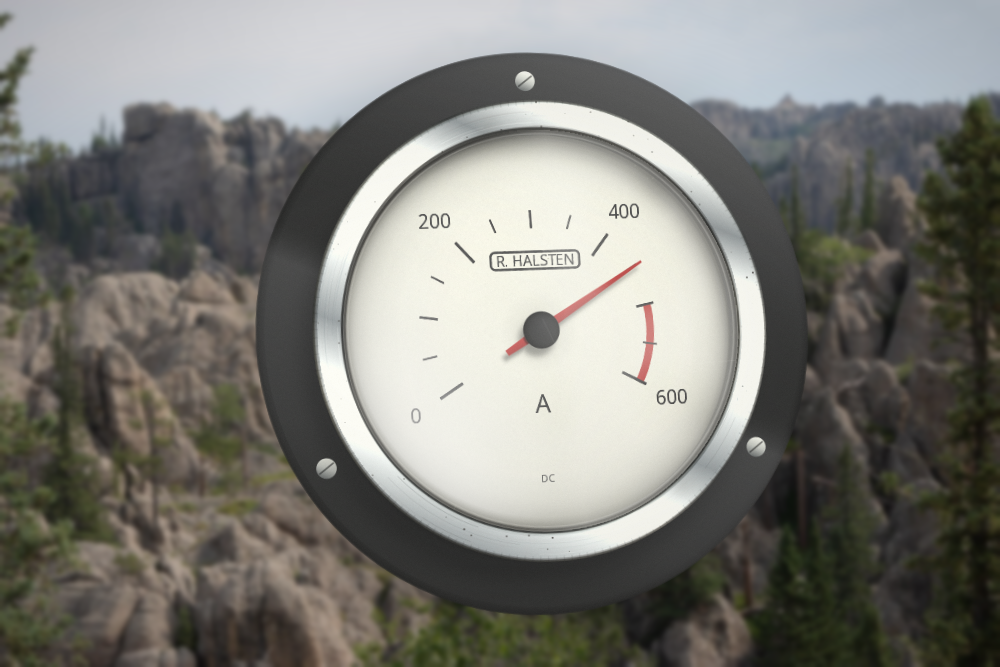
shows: value=450 unit=A
